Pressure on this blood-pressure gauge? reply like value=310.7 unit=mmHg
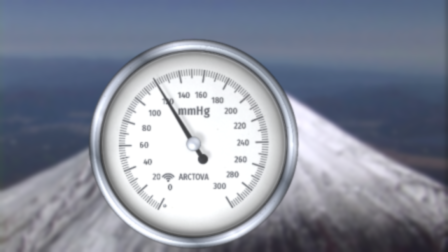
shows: value=120 unit=mmHg
